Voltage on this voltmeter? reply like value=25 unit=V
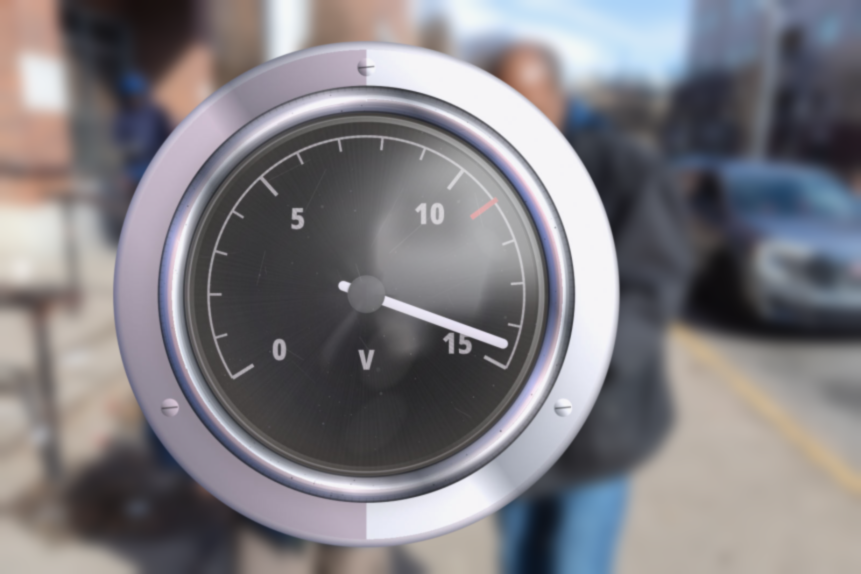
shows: value=14.5 unit=V
